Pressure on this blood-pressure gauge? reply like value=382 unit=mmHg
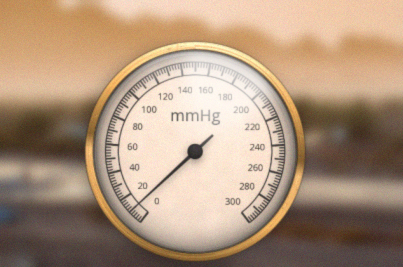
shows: value=10 unit=mmHg
